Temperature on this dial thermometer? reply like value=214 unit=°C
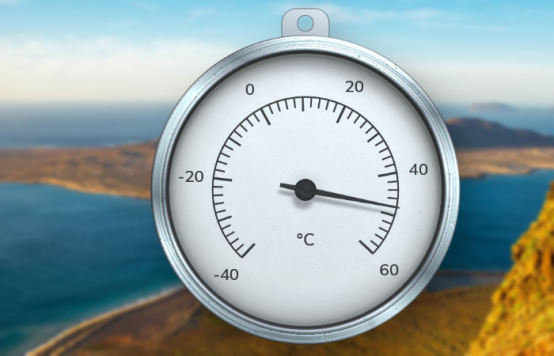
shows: value=48 unit=°C
